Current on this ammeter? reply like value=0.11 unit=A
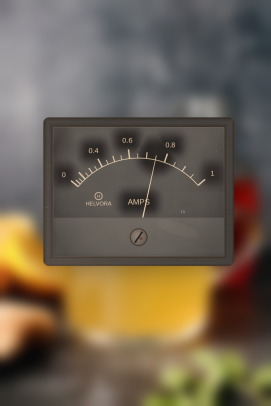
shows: value=0.75 unit=A
